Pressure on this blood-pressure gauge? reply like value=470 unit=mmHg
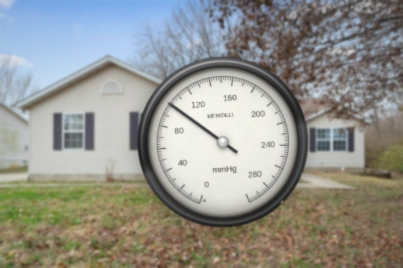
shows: value=100 unit=mmHg
